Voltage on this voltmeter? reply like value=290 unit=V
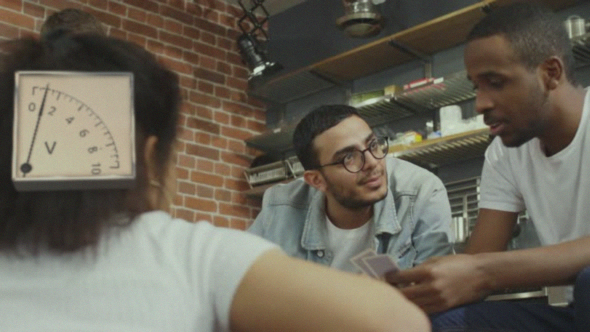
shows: value=1 unit=V
